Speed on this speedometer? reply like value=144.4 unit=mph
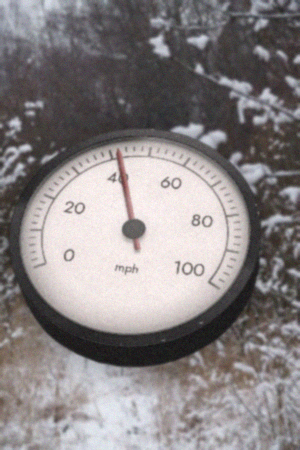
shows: value=42 unit=mph
